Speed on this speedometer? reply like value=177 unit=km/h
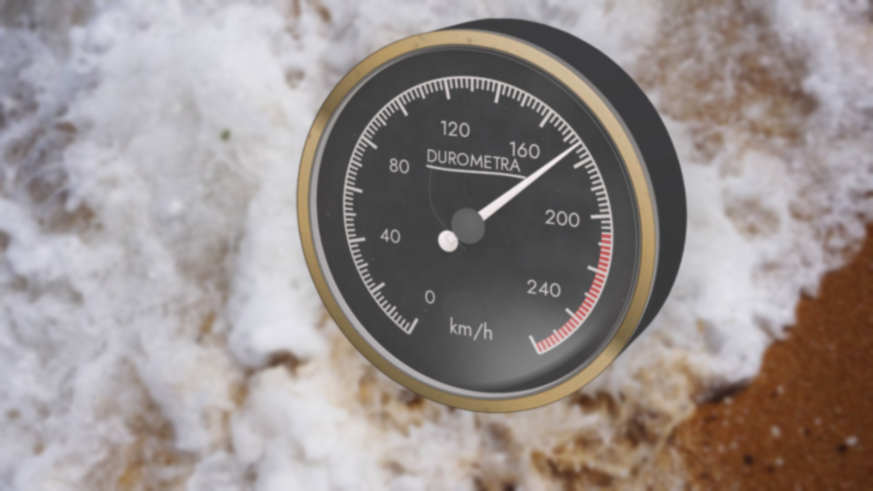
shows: value=174 unit=km/h
